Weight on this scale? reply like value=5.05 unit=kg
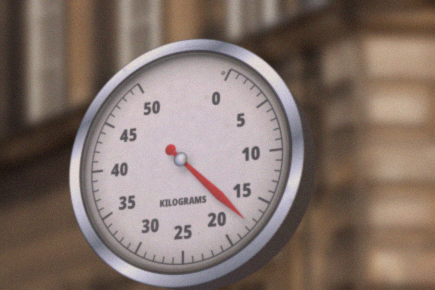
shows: value=17.5 unit=kg
